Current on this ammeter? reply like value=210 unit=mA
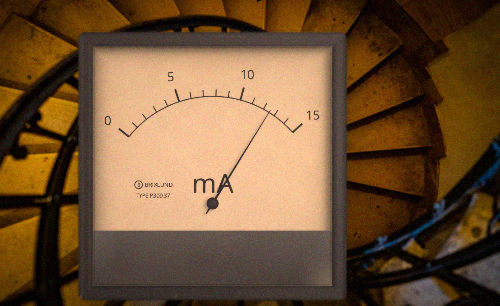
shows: value=12.5 unit=mA
